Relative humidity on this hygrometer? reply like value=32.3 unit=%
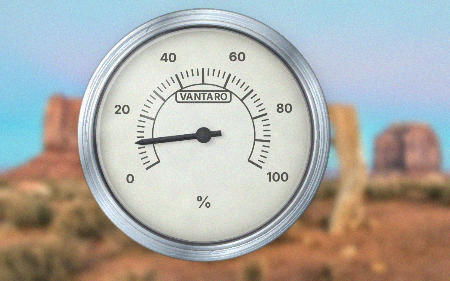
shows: value=10 unit=%
